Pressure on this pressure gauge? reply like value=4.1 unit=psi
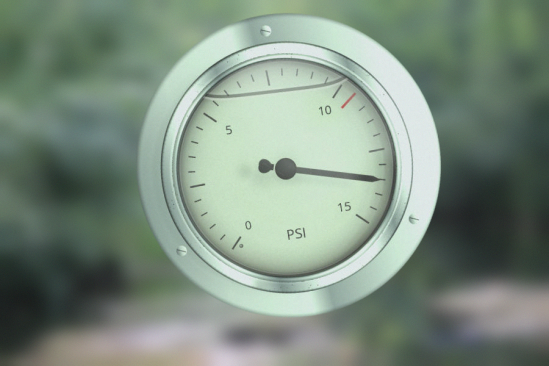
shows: value=13.5 unit=psi
